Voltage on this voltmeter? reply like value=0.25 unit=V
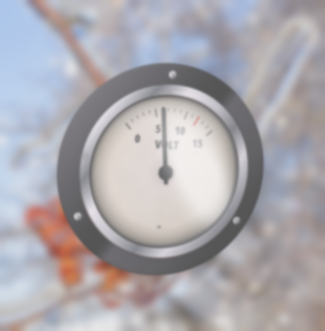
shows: value=6 unit=V
